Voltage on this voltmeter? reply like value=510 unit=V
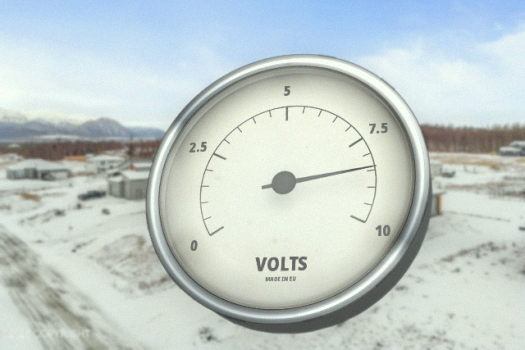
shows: value=8.5 unit=V
